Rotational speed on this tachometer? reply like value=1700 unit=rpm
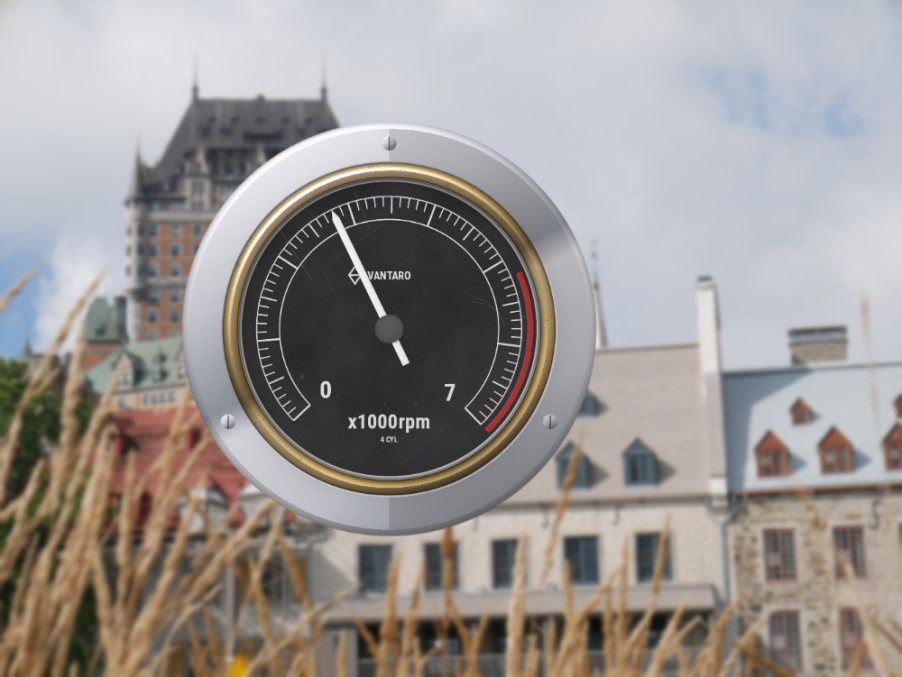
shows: value=2800 unit=rpm
